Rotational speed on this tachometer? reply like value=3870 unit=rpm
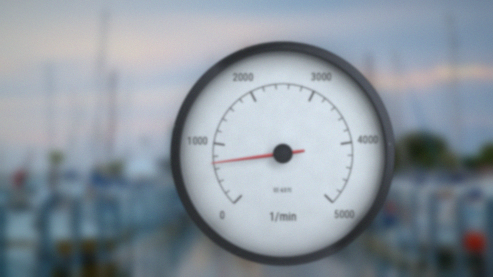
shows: value=700 unit=rpm
